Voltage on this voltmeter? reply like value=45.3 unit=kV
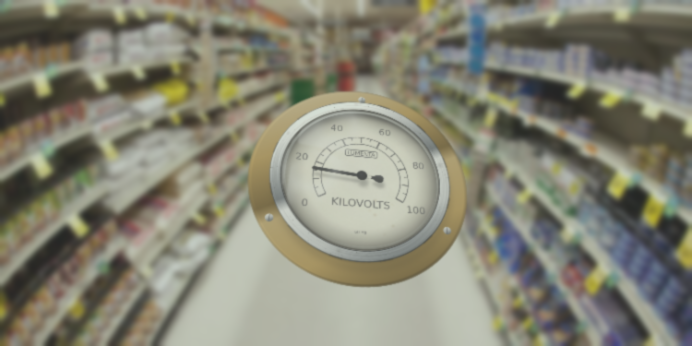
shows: value=15 unit=kV
